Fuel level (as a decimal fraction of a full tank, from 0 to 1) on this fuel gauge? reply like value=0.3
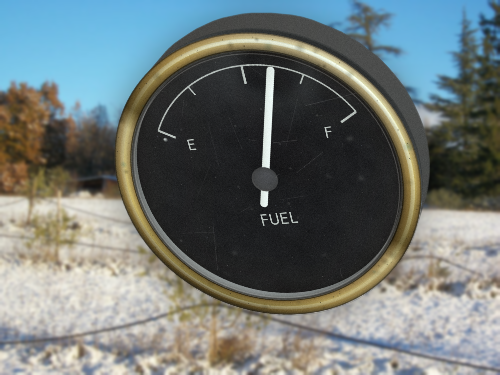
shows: value=0.625
